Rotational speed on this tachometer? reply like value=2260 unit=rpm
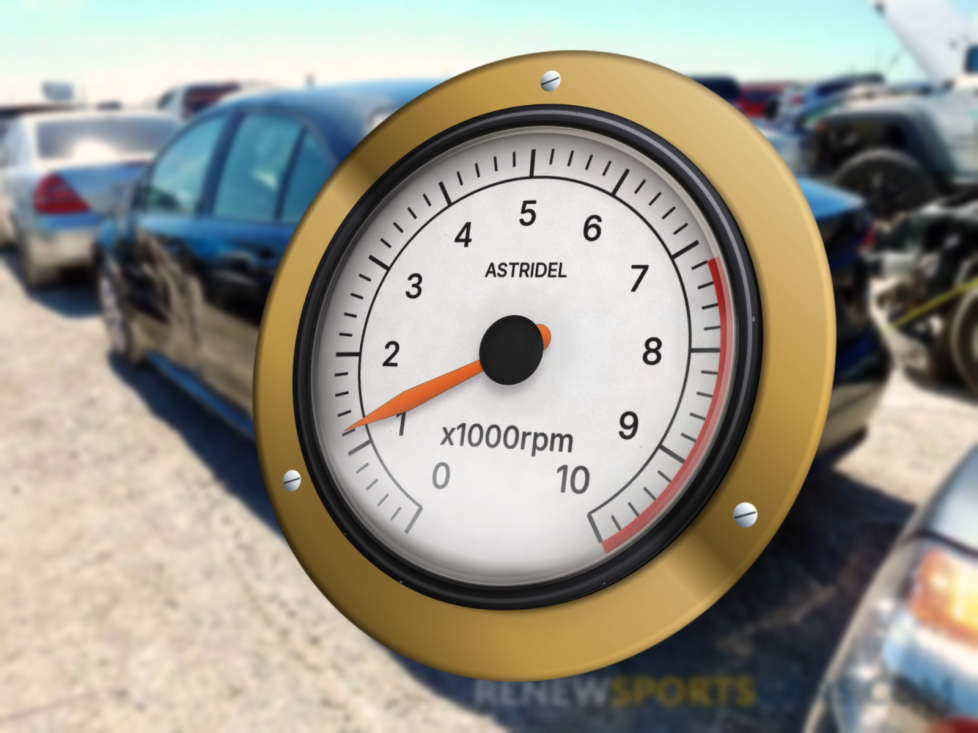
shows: value=1200 unit=rpm
